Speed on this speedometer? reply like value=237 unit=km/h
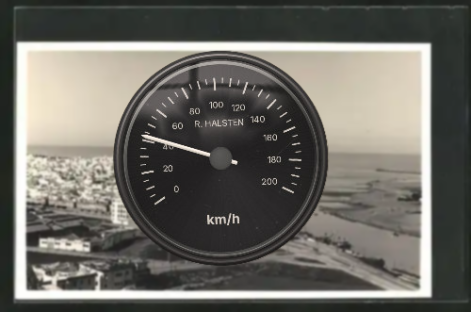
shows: value=42.5 unit=km/h
